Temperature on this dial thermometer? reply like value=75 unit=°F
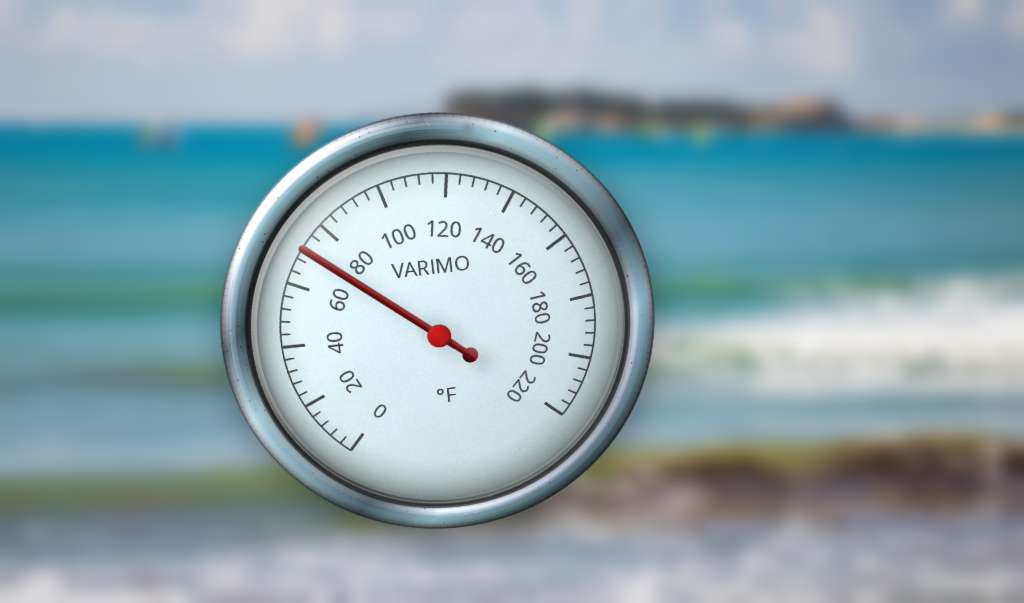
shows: value=72 unit=°F
